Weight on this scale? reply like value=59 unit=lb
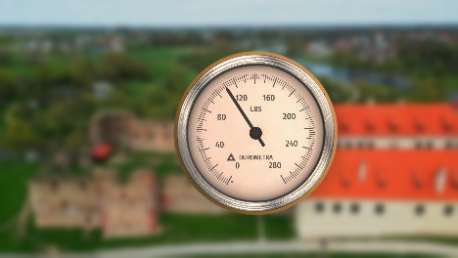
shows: value=110 unit=lb
